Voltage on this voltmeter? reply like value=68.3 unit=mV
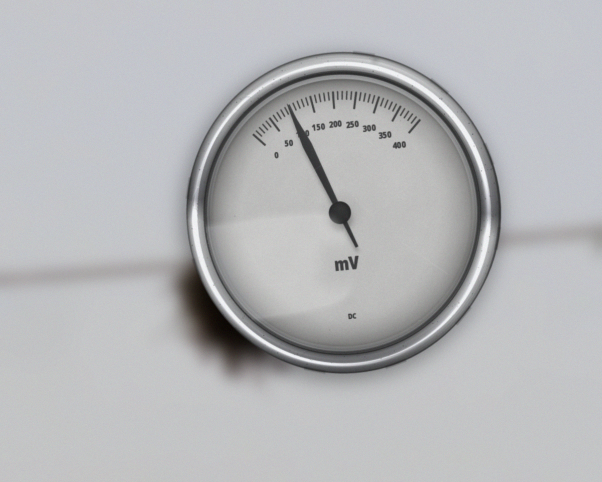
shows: value=100 unit=mV
